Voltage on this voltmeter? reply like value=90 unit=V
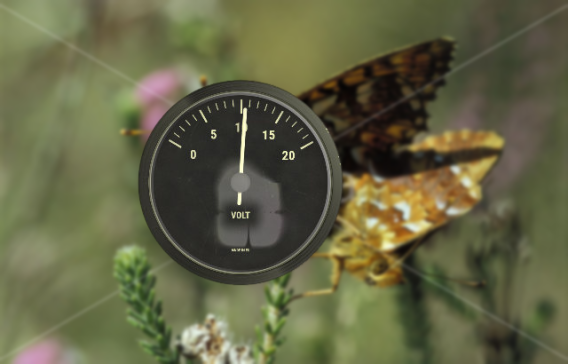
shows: value=10.5 unit=V
